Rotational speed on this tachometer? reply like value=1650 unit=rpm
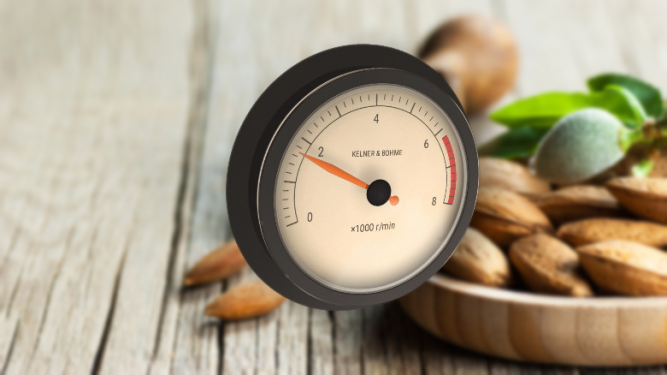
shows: value=1700 unit=rpm
